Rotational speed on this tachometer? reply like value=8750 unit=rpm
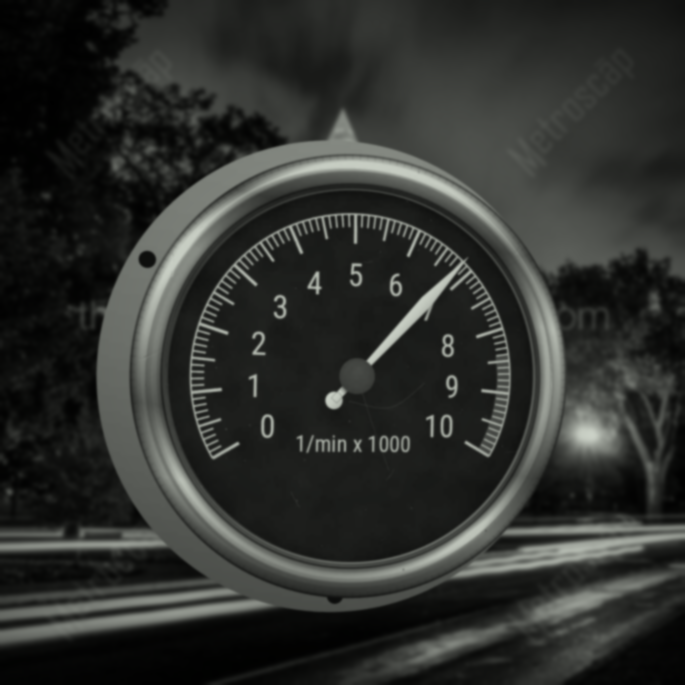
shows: value=6800 unit=rpm
